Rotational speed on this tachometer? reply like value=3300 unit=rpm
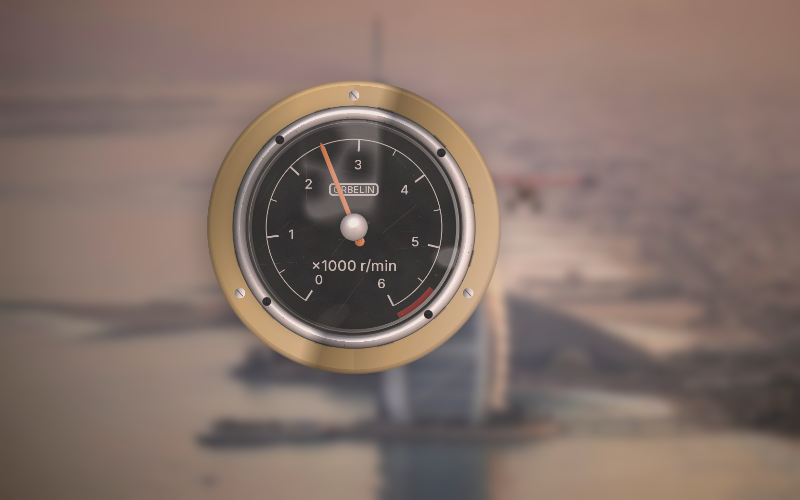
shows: value=2500 unit=rpm
